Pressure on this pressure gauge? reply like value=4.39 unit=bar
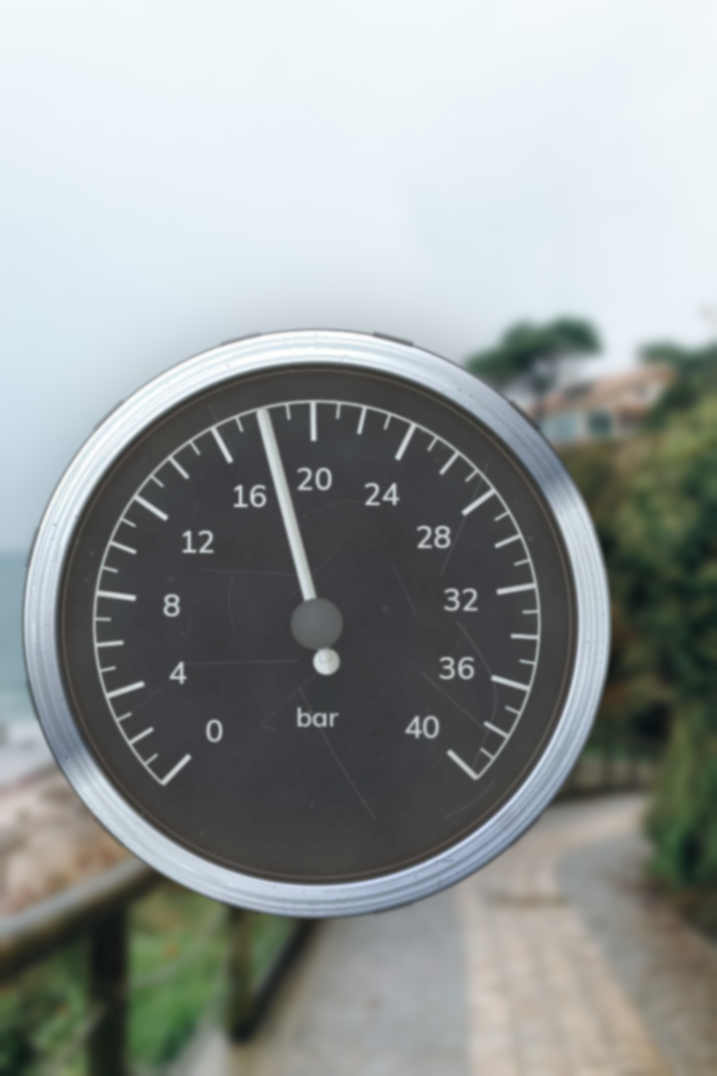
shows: value=18 unit=bar
